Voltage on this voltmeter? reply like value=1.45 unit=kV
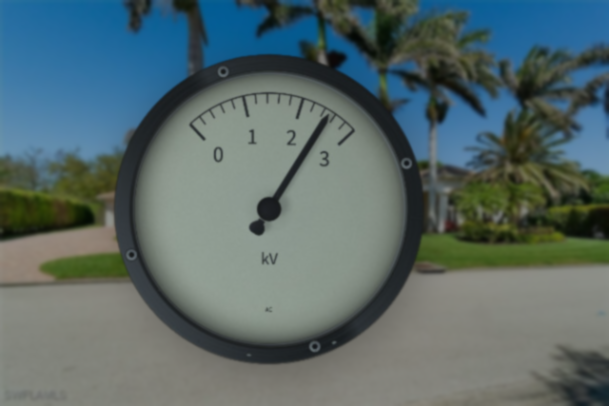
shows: value=2.5 unit=kV
